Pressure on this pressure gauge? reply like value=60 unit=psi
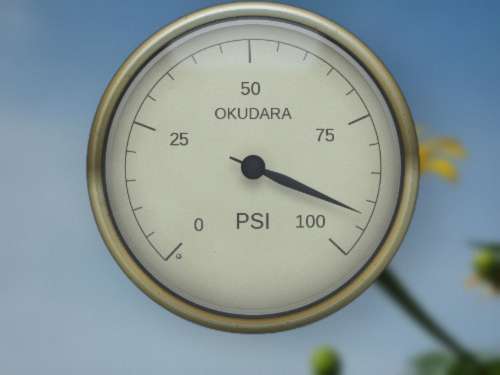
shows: value=92.5 unit=psi
